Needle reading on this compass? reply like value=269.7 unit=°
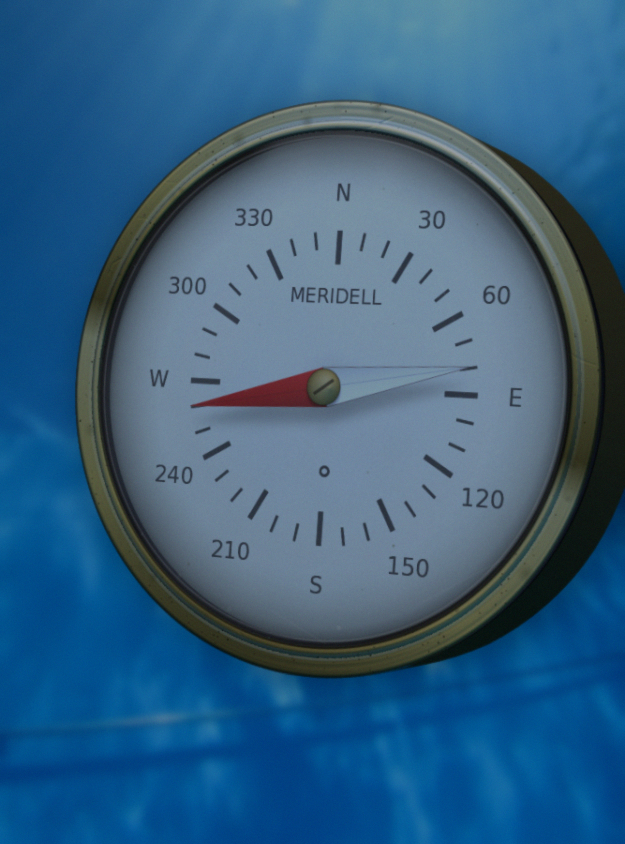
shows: value=260 unit=°
